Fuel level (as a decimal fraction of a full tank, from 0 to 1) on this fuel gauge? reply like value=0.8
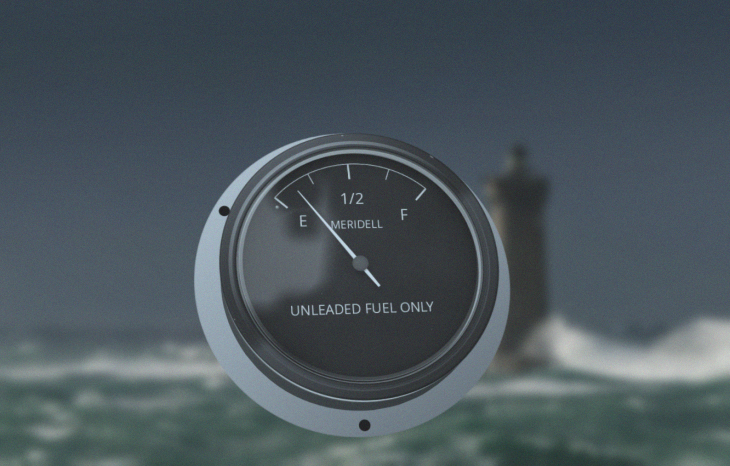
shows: value=0.125
